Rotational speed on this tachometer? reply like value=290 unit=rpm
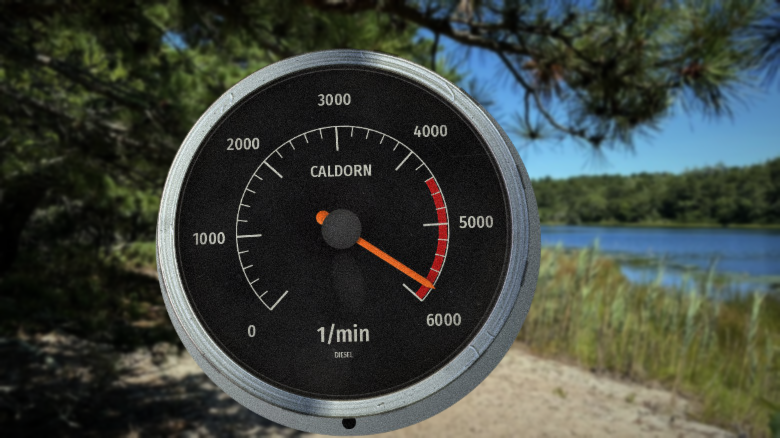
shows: value=5800 unit=rpm
